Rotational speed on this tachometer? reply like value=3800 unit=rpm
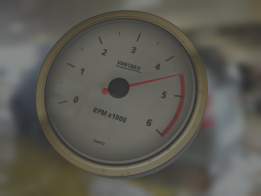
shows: value=4500 unit=rpm
